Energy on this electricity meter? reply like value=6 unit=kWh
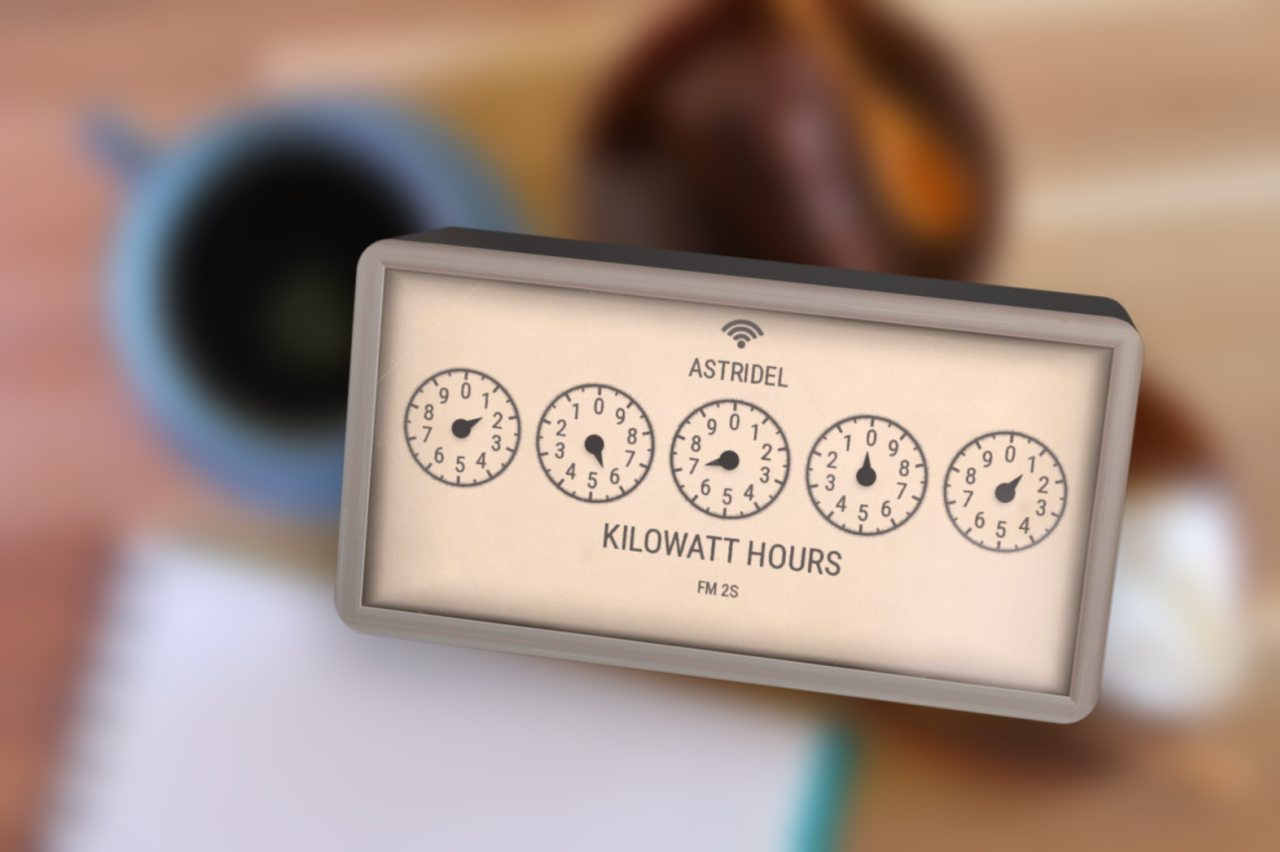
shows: value=15701 unit=kWh
